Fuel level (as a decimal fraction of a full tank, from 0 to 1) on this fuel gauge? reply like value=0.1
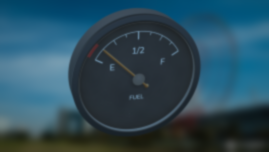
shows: value=0.125
